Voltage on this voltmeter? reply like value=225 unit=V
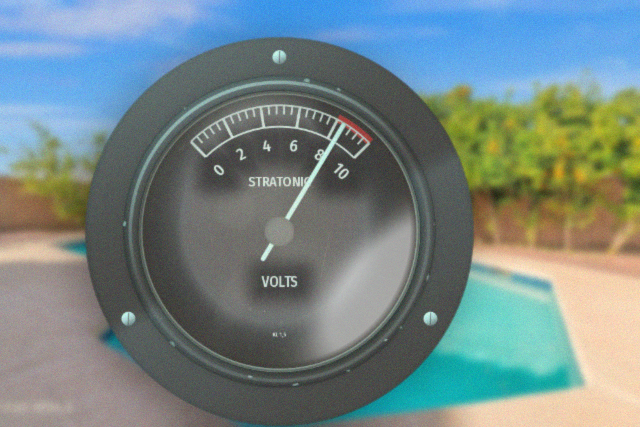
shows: value=8.4 unit=V
